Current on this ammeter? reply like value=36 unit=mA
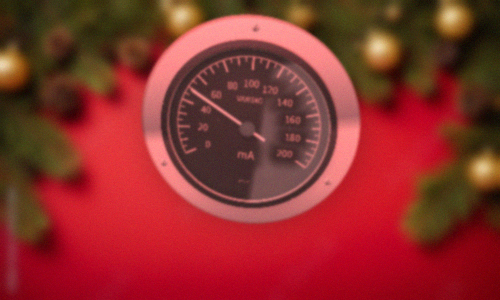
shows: value=50 unit=mA
